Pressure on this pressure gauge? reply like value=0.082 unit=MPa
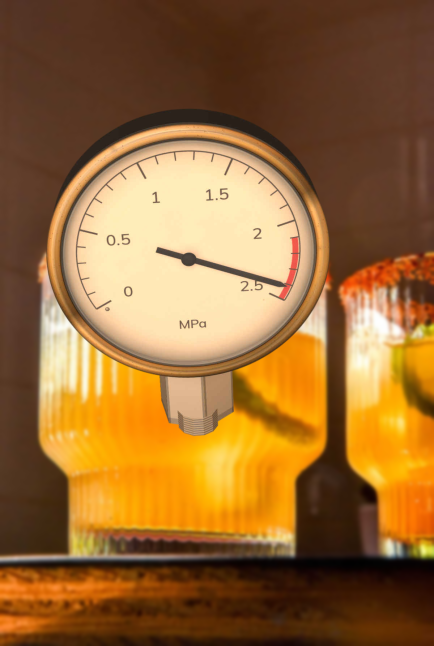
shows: value=2.4 unit=MPa
